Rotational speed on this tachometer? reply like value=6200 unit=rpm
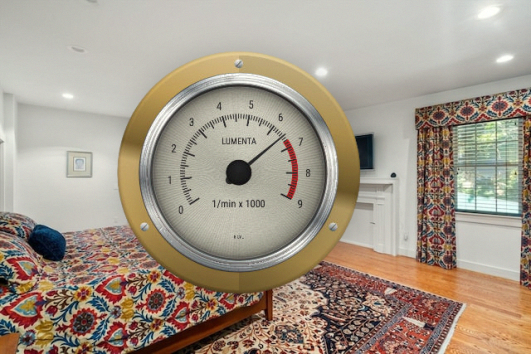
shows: value=6500 unit=rpm
